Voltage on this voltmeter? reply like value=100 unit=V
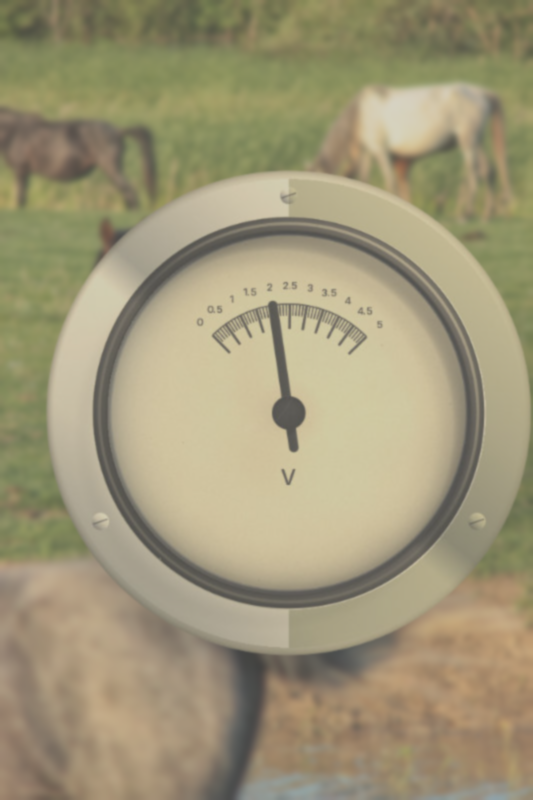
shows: value=2 unit=V
